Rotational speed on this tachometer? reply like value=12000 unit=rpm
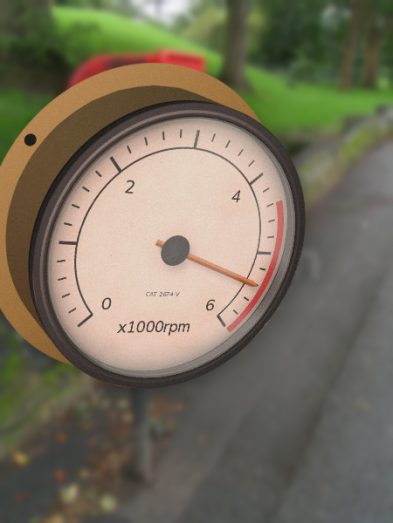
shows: value=5400 unit=rpm
